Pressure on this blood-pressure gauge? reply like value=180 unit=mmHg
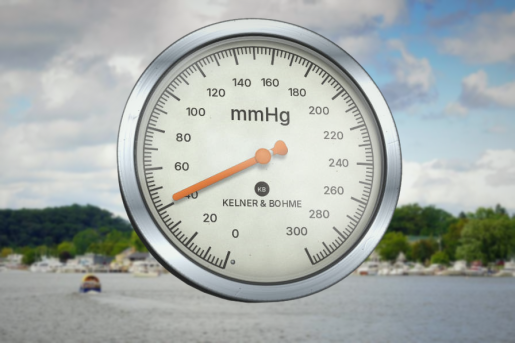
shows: value=42 unit=mmHg
